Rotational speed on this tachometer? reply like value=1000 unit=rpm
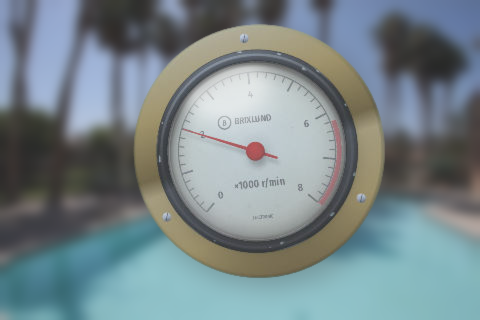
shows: value=2000 unit=rpm
